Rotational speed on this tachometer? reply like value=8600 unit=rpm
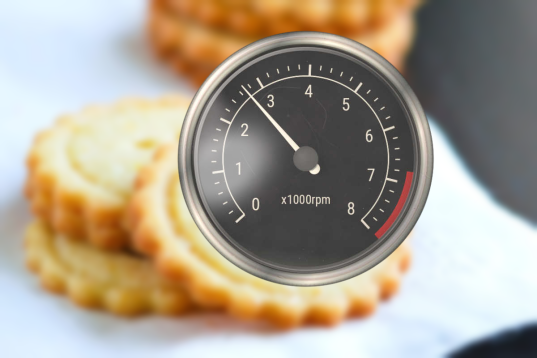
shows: value=2700 unit=rpm
